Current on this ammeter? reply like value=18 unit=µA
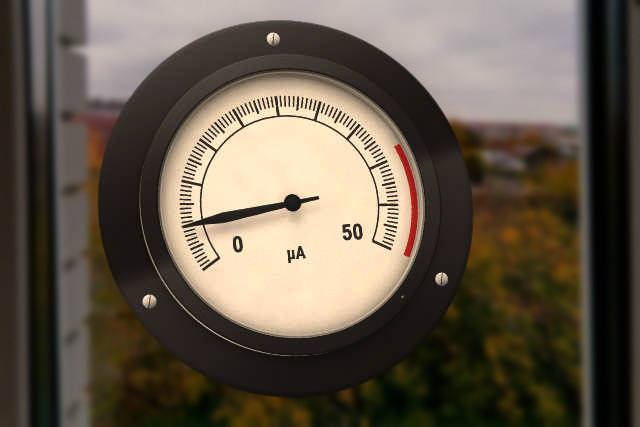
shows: value=5 unit=µA
